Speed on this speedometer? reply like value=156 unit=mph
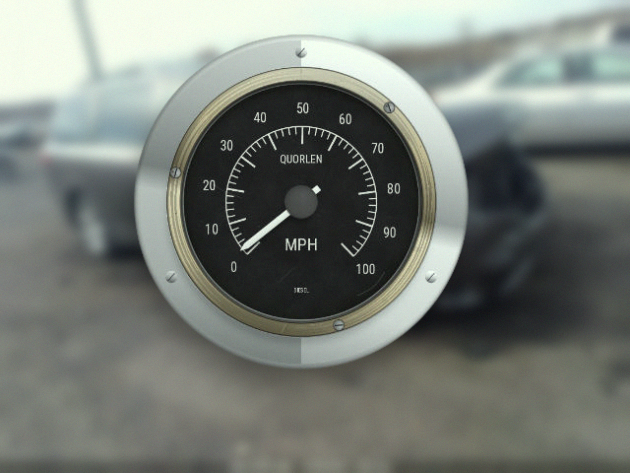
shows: value=2 unit=mph
